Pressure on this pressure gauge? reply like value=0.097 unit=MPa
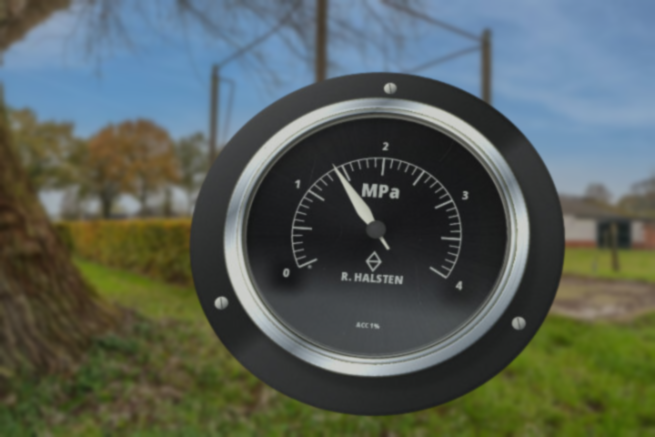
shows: value=1.4 unit=MPa
